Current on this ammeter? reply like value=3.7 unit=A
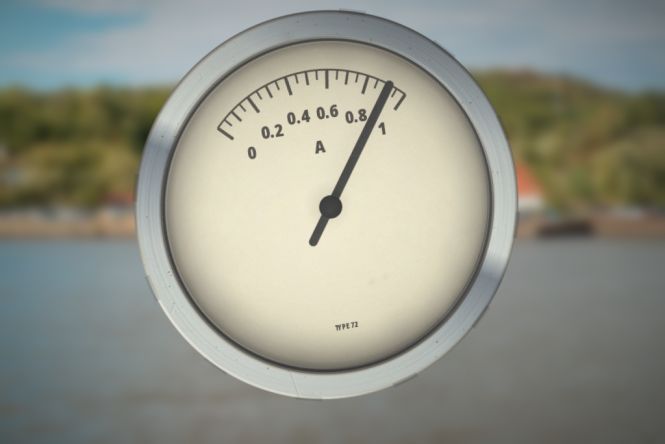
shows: value=0.9 unit=A
